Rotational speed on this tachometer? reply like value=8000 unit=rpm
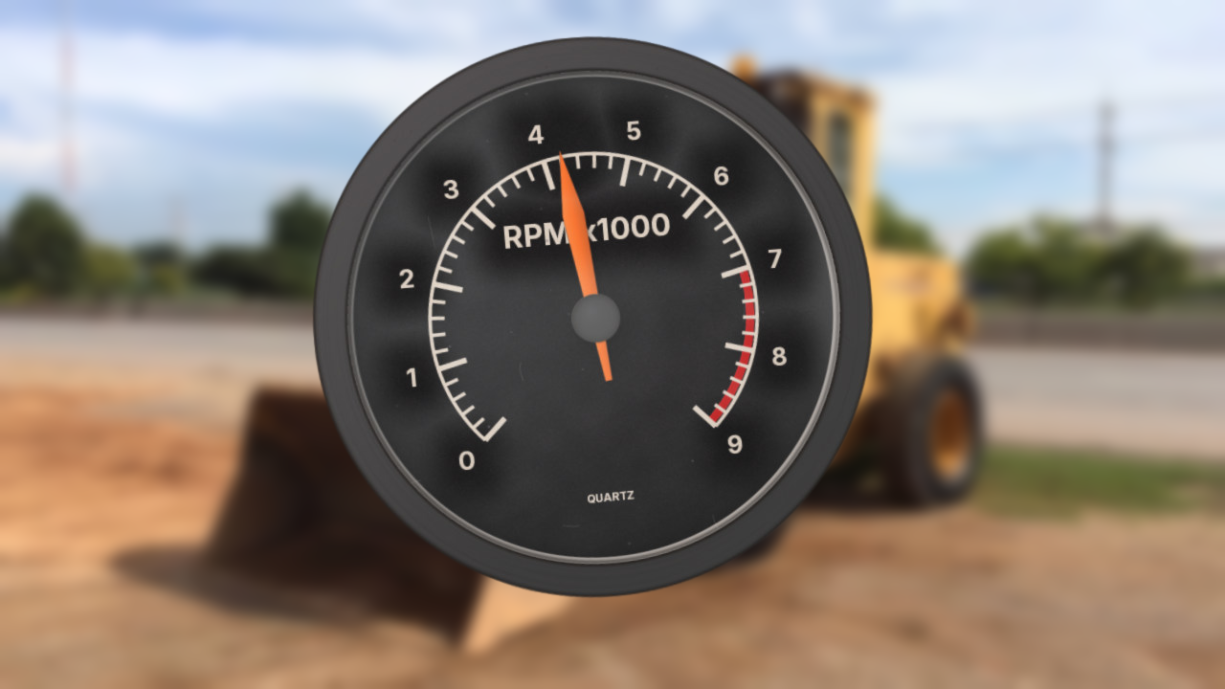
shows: value=4200 unit=rpm
